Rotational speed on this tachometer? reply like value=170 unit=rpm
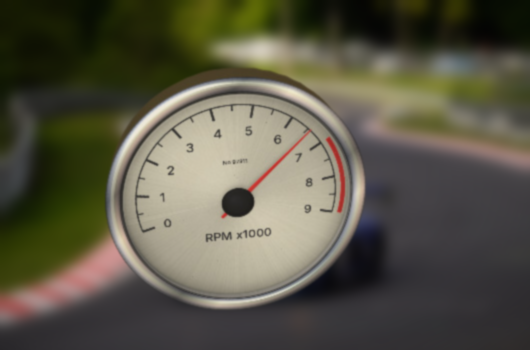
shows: value=6500 unit=rpm
